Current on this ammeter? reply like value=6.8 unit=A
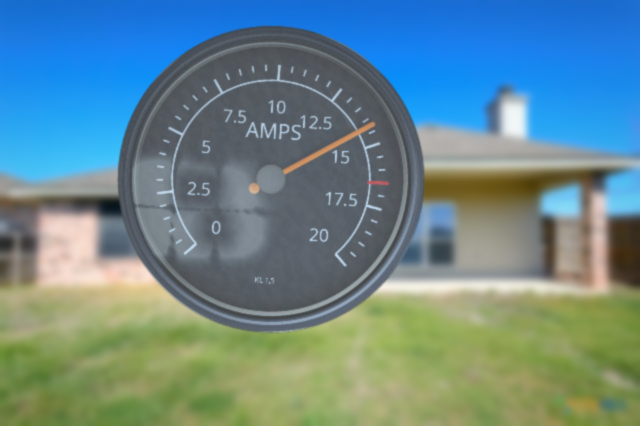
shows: value=14.25 unit=A
